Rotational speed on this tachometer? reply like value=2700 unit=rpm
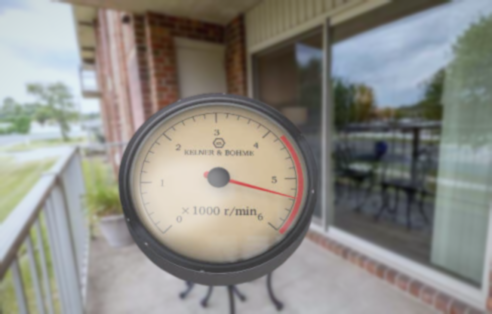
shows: value=5400 unit=rpm
